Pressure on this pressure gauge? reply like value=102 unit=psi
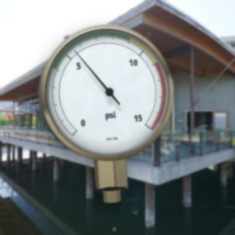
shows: value=5.5 unit=psi
